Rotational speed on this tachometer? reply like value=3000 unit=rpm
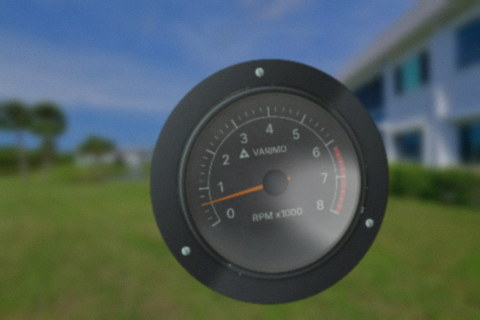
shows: value=600 unit=rpm
